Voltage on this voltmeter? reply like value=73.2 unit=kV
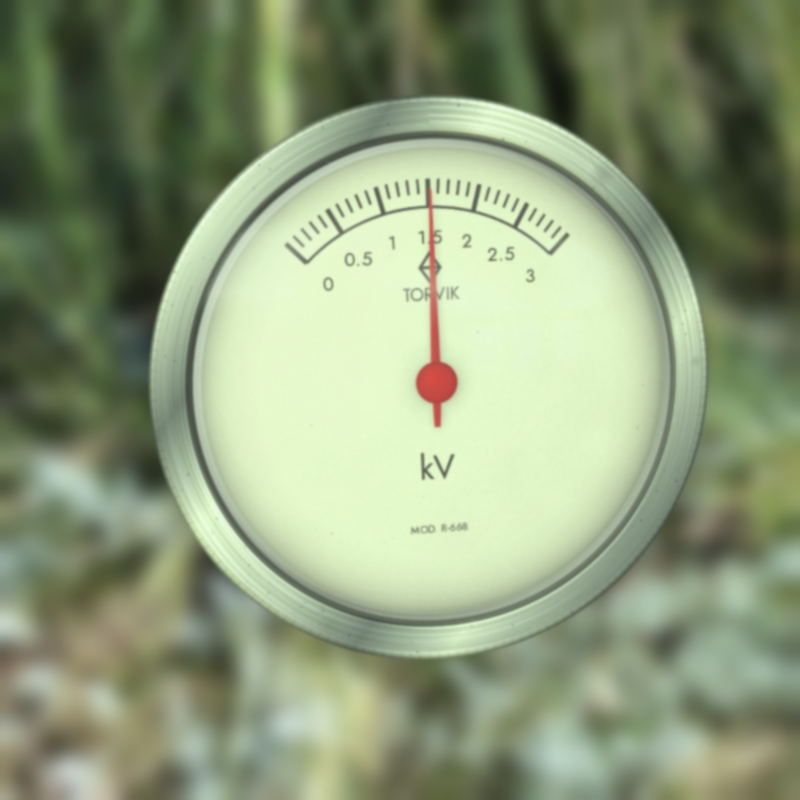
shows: value=1.5 unit=kV
